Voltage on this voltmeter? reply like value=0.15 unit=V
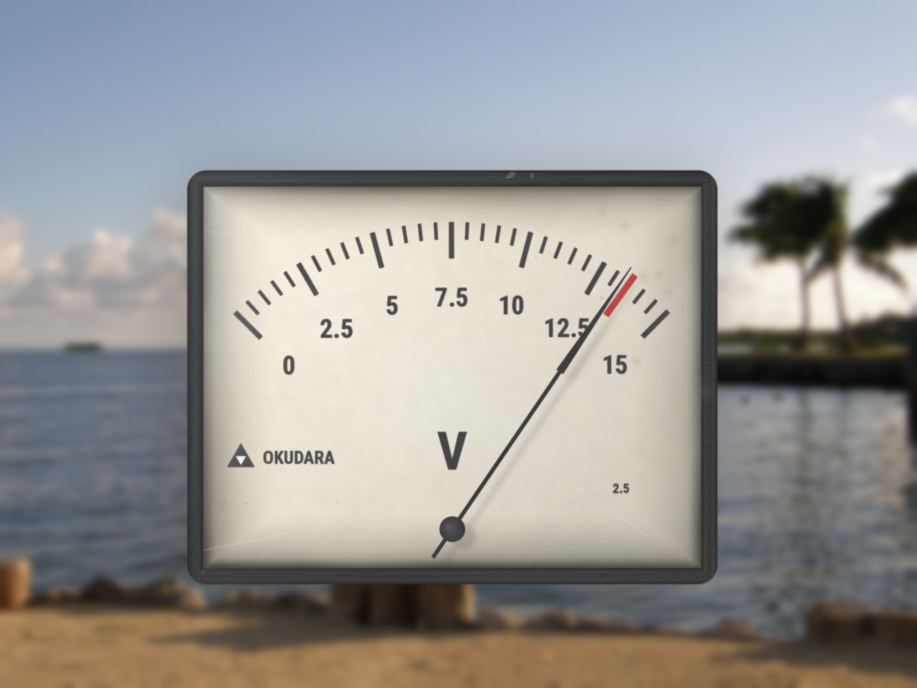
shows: value=13.25 unit=V
